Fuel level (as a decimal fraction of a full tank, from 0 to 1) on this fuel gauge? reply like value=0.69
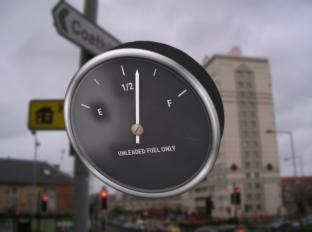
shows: value=0.625
